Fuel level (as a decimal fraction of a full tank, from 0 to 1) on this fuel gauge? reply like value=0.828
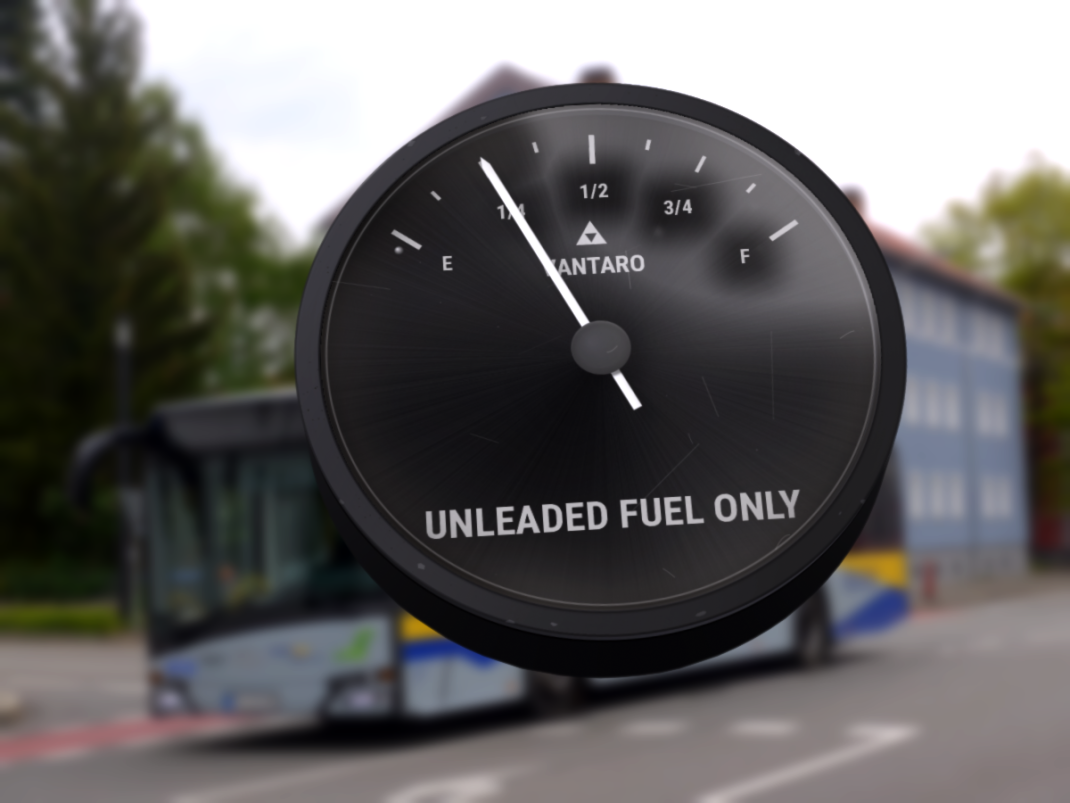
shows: value=0.25
